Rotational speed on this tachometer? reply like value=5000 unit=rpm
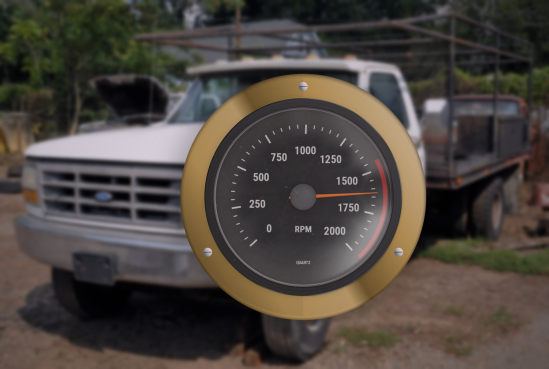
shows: value=1625 unit=rpm
